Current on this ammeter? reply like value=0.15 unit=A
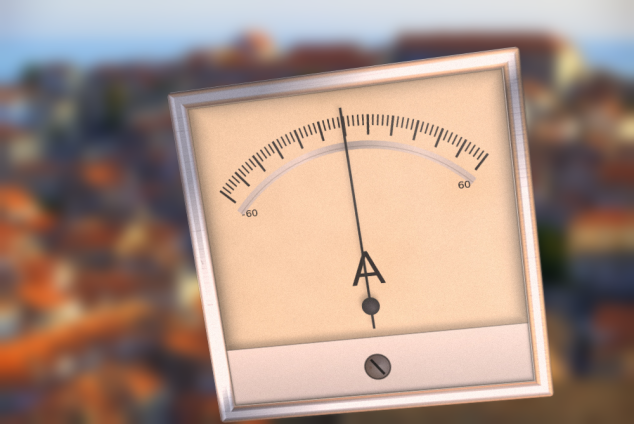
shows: value=0 unit=A
